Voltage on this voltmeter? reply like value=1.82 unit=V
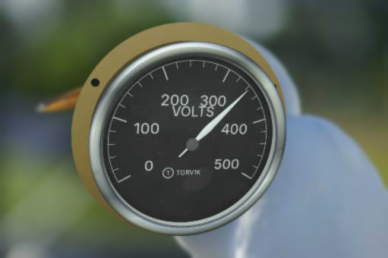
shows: value=340 unit=V
